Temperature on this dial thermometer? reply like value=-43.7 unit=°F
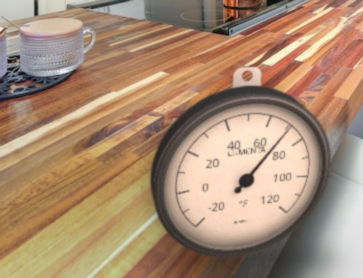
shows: value=70 unit=°F
